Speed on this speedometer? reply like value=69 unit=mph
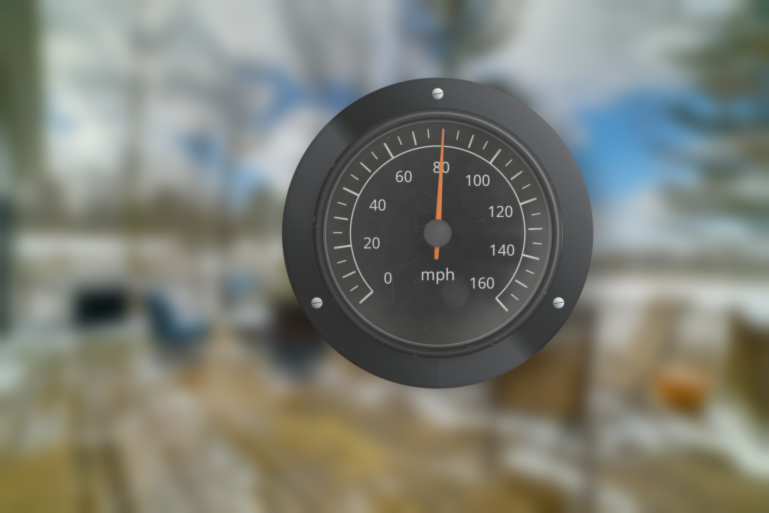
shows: value=80 unit=mph
